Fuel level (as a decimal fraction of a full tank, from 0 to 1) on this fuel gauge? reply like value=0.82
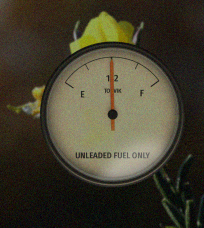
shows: value=0.5
